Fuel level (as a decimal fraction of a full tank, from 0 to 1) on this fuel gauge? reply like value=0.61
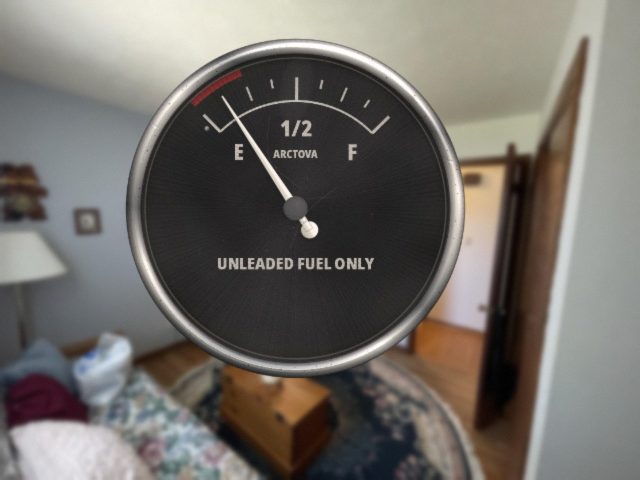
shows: value=0.125
